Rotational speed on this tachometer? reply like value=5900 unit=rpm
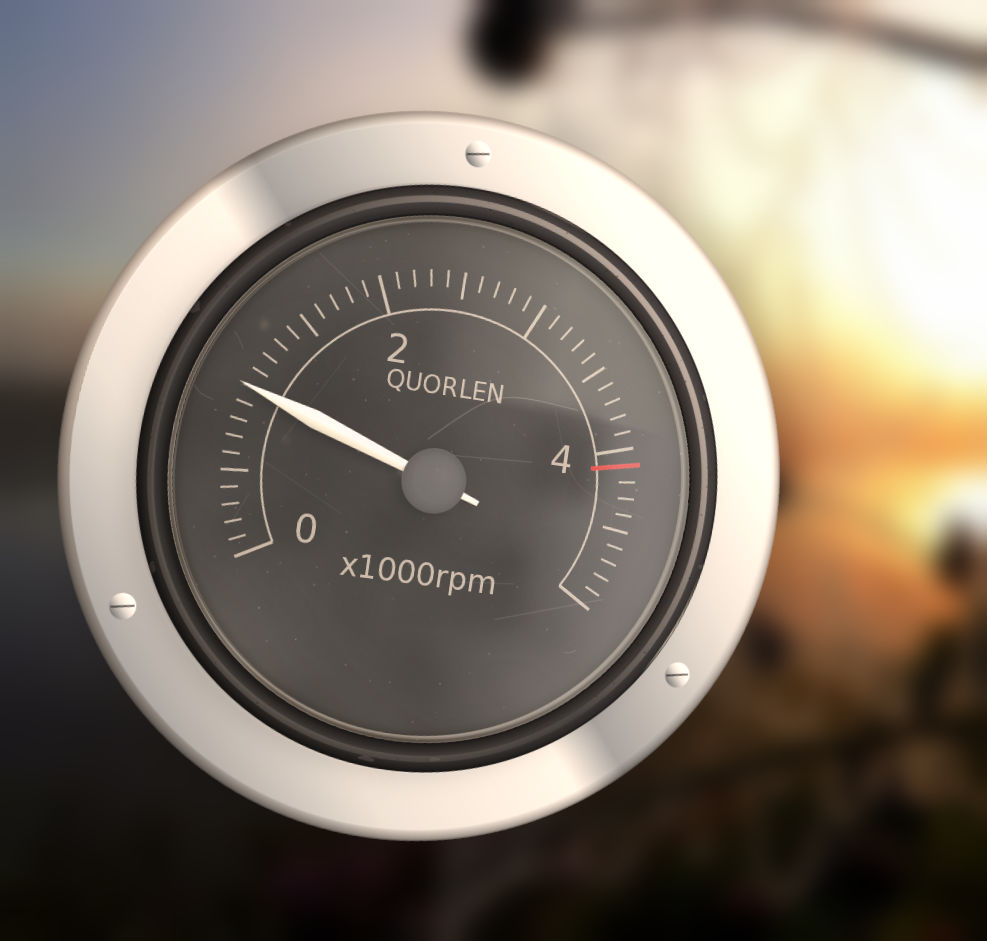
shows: value=1000 unit=rpm
